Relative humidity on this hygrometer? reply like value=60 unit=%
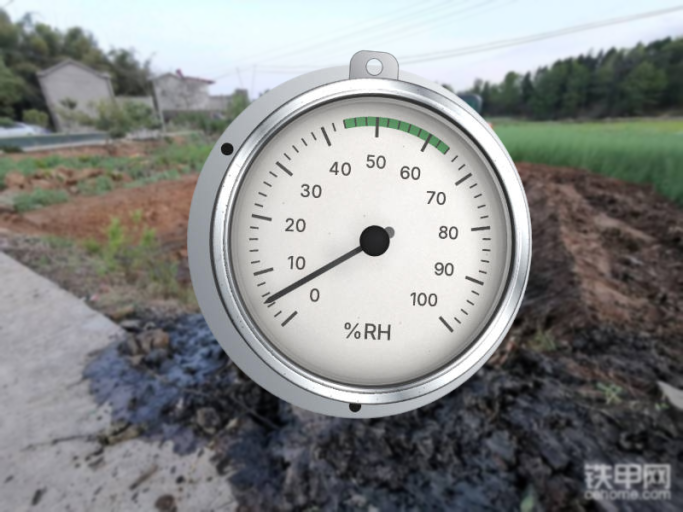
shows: value=5 unit=%
